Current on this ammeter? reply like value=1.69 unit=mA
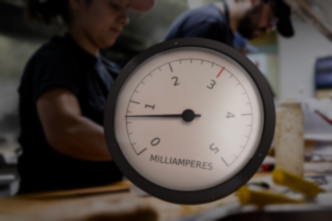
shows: value=0.7 unit=mA
